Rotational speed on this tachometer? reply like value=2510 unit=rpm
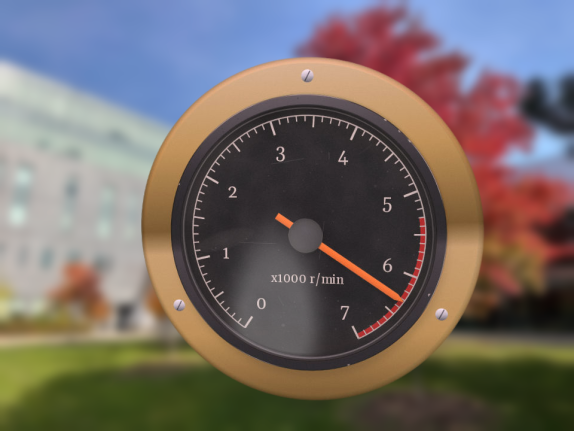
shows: value=6300 unit=rpm
